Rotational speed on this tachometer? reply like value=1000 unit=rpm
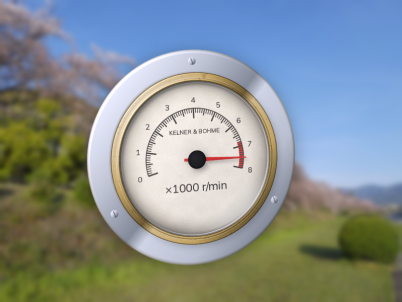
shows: value=7500 unit=rpm
